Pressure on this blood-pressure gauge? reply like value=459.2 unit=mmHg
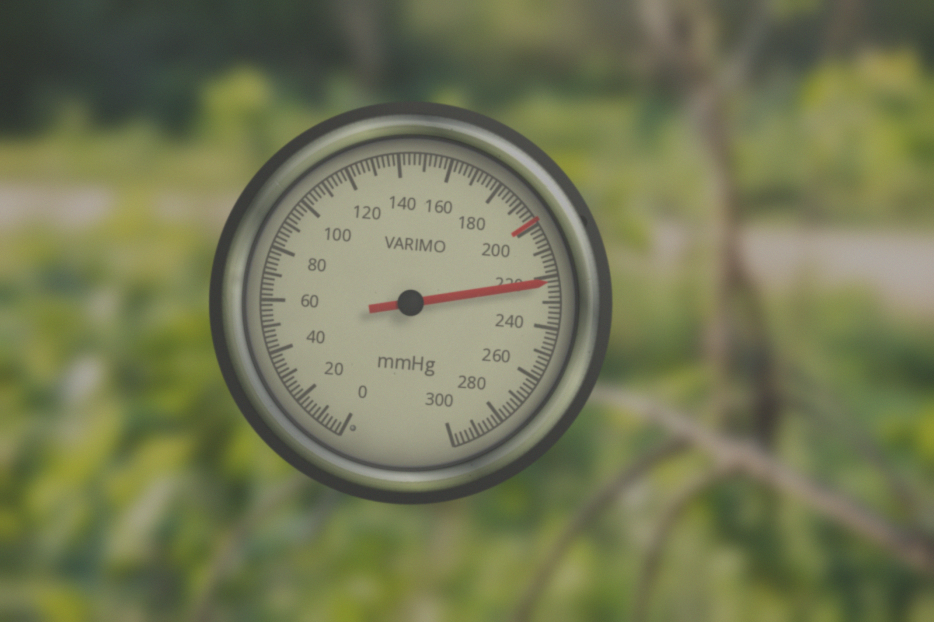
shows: value=222 unit=mmHg
